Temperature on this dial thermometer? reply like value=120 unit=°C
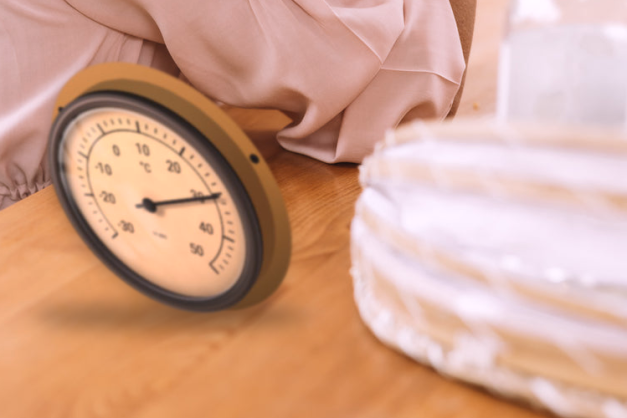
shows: value=30 unit=°C
